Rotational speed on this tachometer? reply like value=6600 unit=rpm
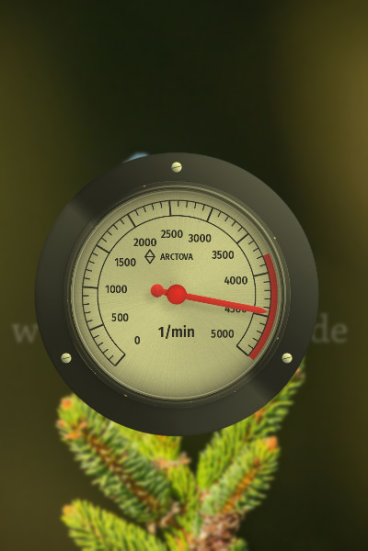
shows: value=4450 unit=rpm
